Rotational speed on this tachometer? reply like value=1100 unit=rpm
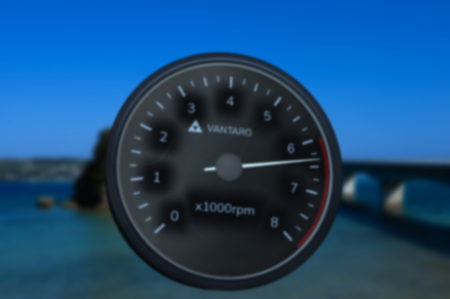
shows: value=6375 unit=rpm
